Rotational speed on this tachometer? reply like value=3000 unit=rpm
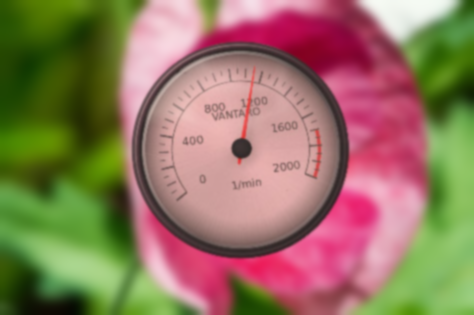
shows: value=1150 unit=rpm
